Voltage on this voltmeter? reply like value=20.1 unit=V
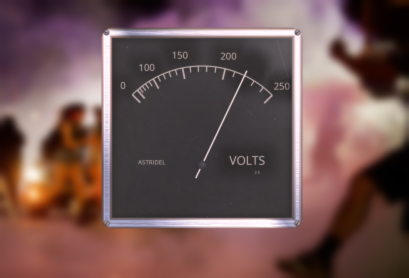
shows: value=220 unit=V
